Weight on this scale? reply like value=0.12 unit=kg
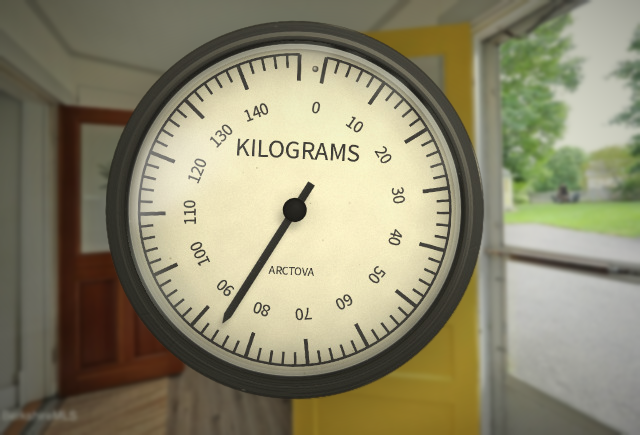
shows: value=86 unit=kg
